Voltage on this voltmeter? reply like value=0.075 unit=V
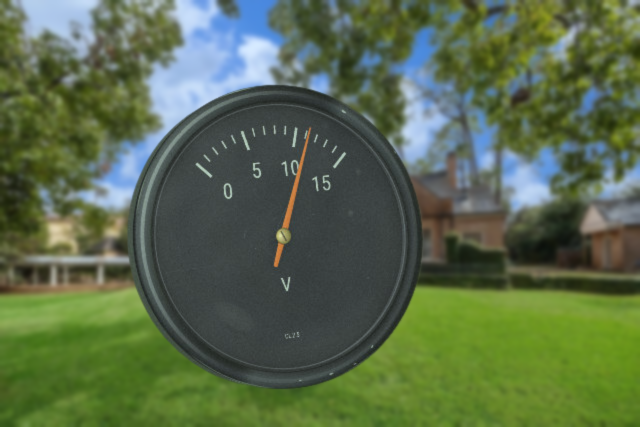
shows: value=11 unit=V
